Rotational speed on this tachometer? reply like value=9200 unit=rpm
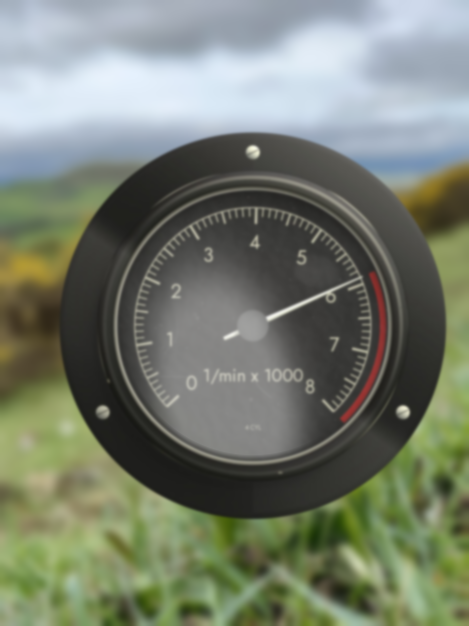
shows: value=5900 unit=rpm
